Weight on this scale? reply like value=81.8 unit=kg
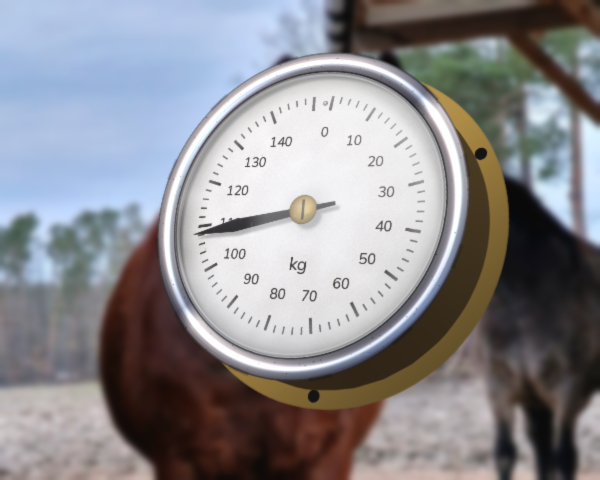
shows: value=108 unit=kg
